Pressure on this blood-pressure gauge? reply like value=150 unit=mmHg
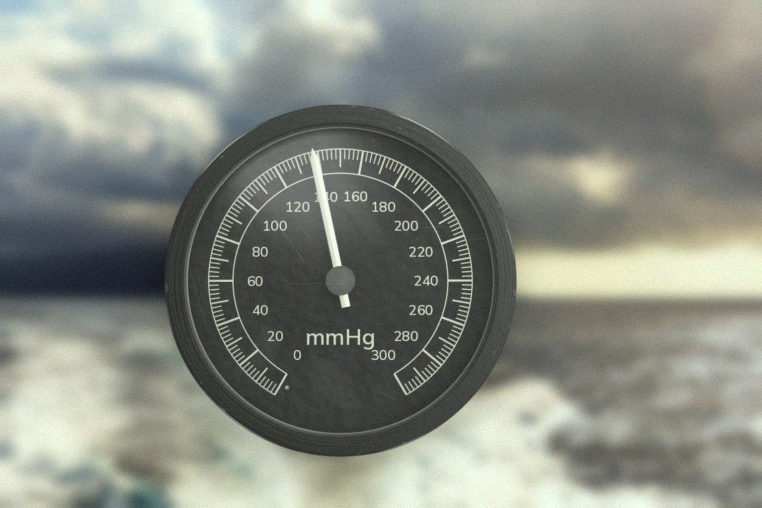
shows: value=138 unit=mmHg
